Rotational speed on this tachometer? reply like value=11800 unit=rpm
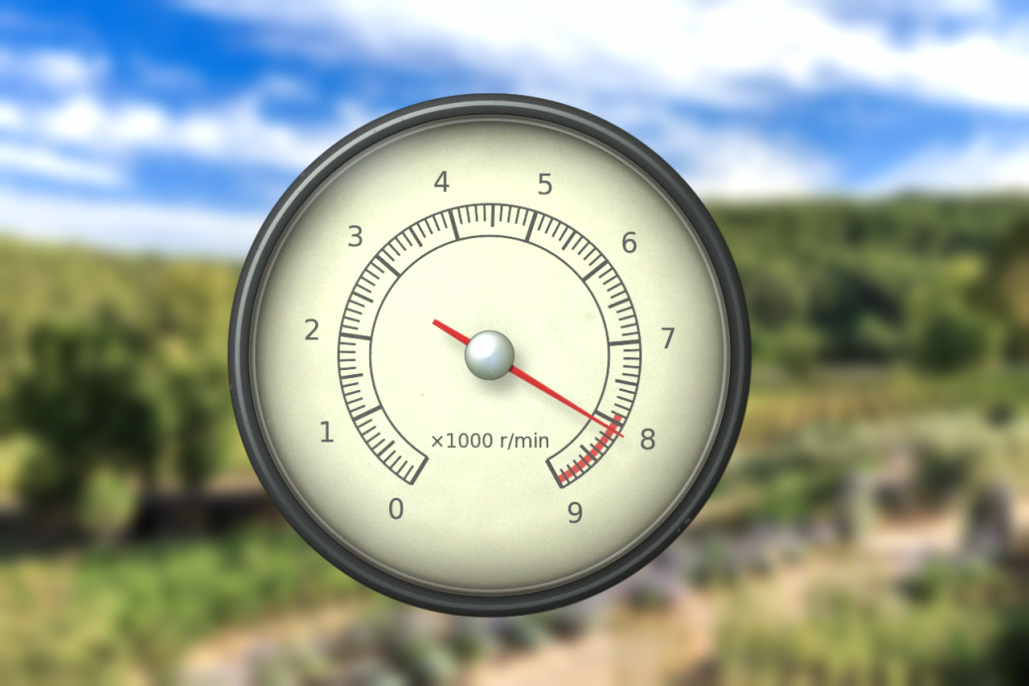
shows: value=8100 unit=rpm
